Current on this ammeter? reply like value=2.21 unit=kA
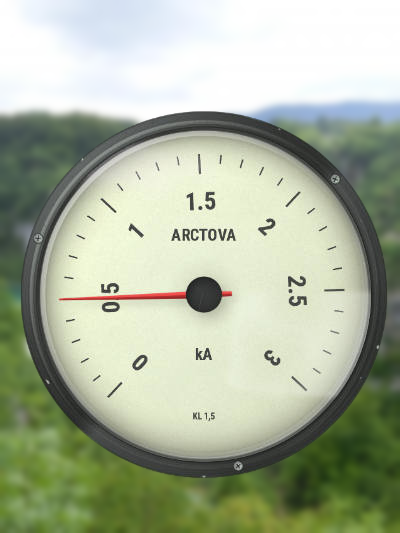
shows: value=0.5 unit=kA
